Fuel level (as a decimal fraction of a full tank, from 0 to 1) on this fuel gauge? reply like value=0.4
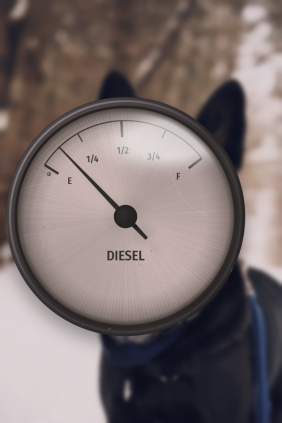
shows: value=0.125
